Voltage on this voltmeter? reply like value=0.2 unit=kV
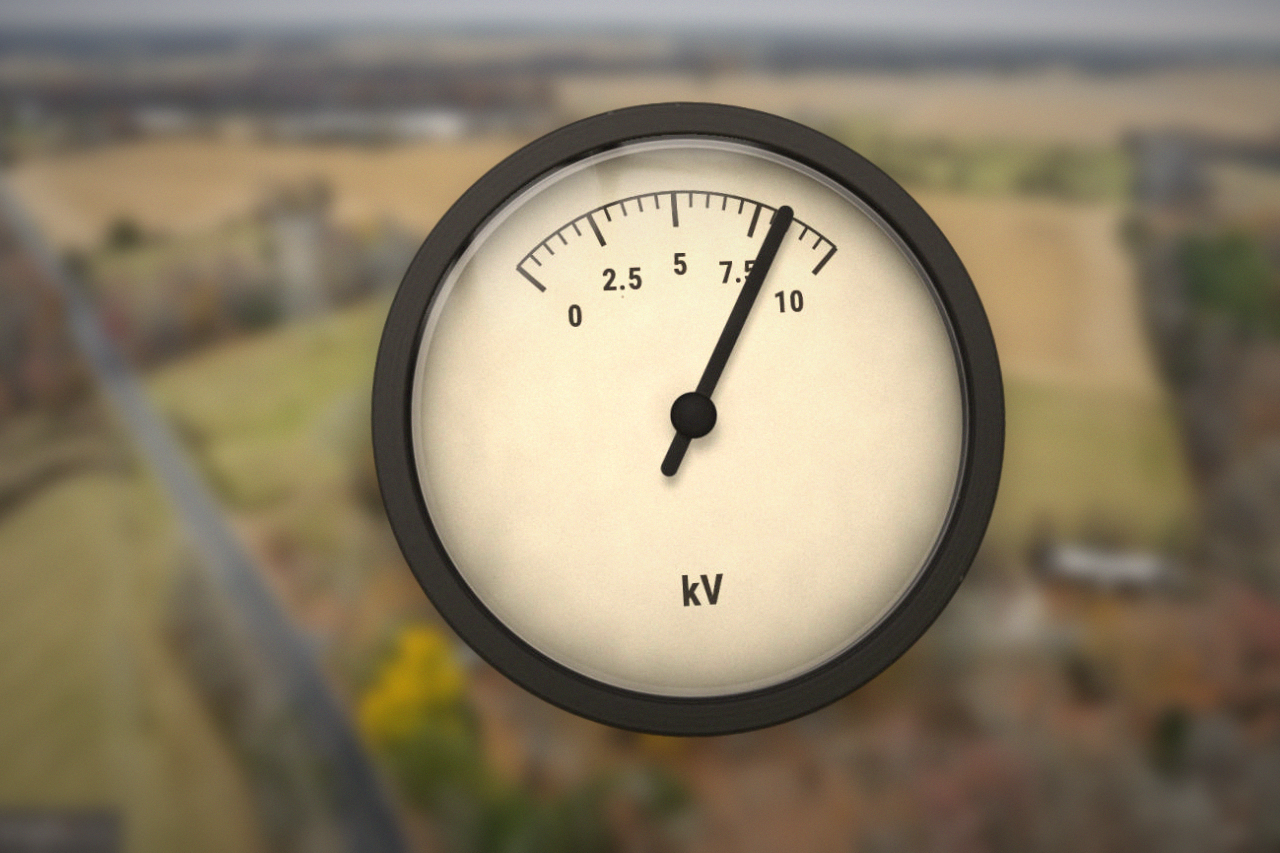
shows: value=8.25 unit=kV
